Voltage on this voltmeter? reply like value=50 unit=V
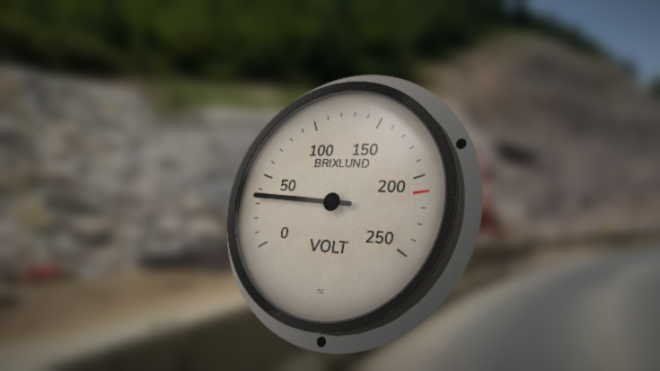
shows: value=35 unit=V
